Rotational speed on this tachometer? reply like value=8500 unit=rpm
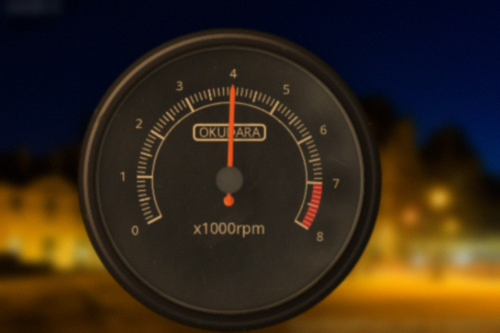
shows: value=4000 unit=rpm
